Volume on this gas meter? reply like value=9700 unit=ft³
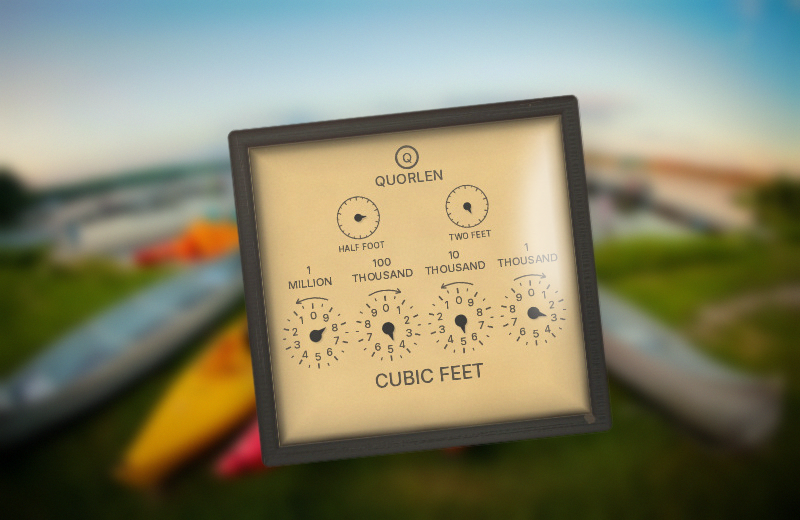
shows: value=845300 unit=ft³
